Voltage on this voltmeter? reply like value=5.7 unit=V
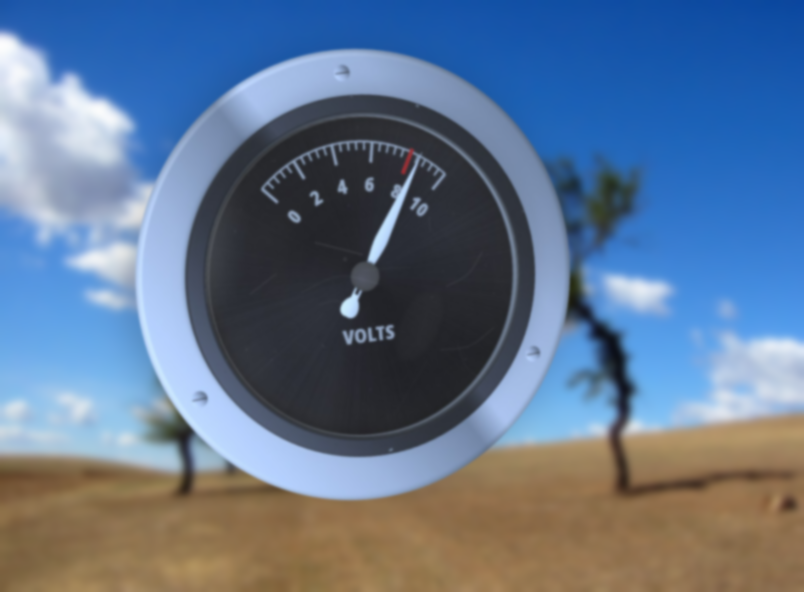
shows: value=8.4 unit=V
